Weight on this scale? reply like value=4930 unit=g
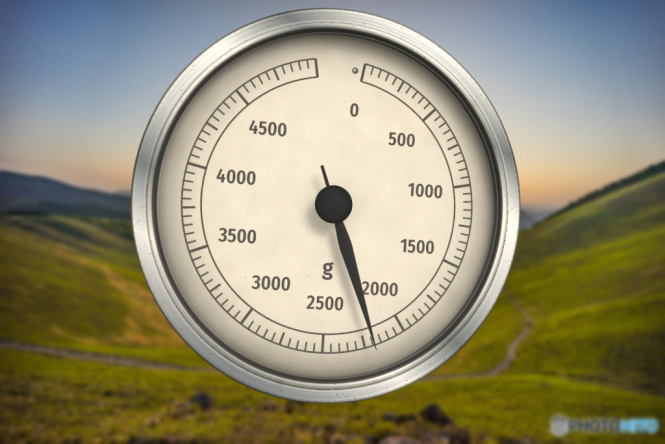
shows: value=2200 unit=g
